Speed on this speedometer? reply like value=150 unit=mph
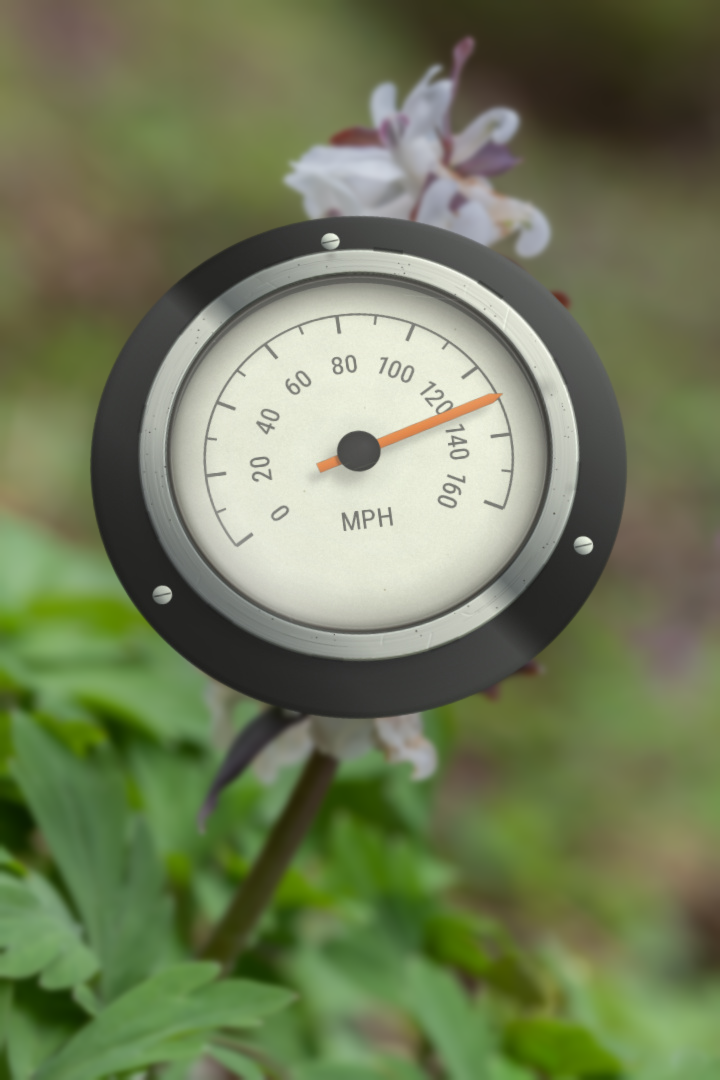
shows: value=130 unit=mph
